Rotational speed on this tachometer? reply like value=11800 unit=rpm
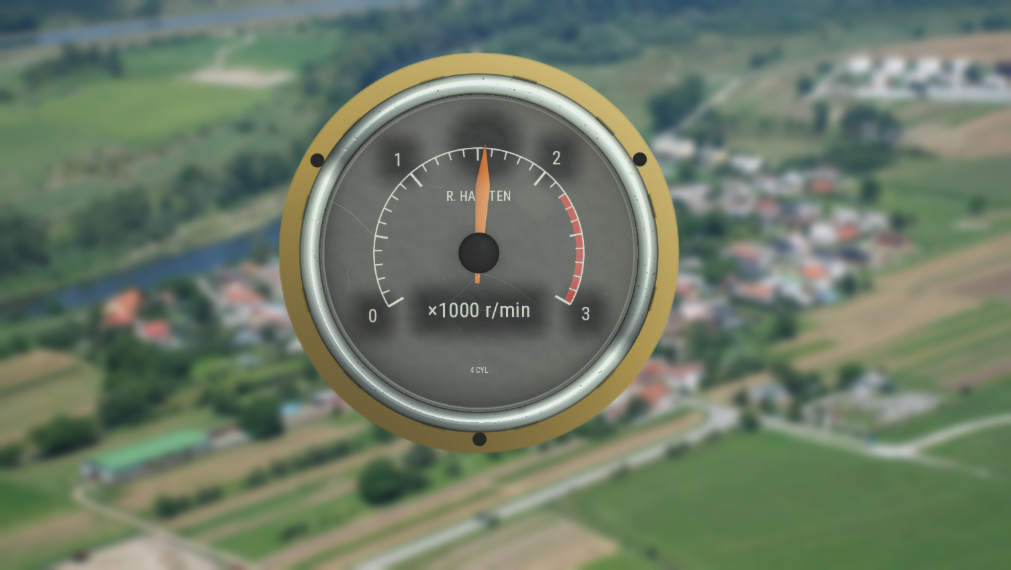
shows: value=1550 unit=rpm
